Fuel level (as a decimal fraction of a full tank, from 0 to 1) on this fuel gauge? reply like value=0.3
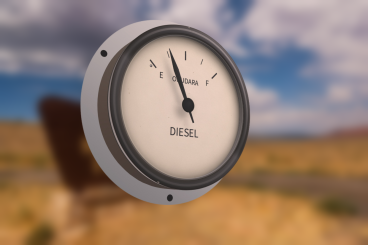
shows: value=0.25
